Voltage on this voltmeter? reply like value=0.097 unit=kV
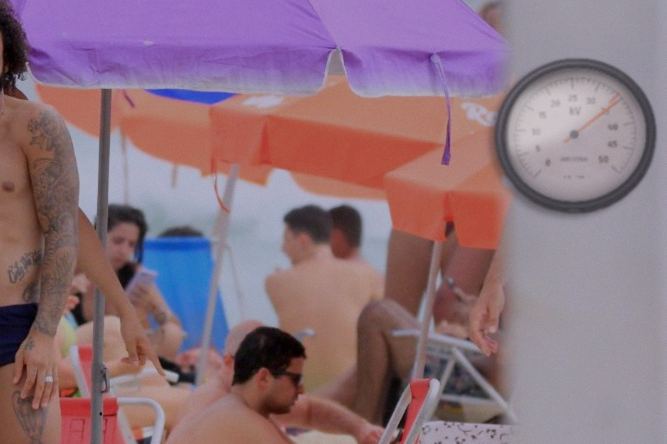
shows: value=35 unit=kV
